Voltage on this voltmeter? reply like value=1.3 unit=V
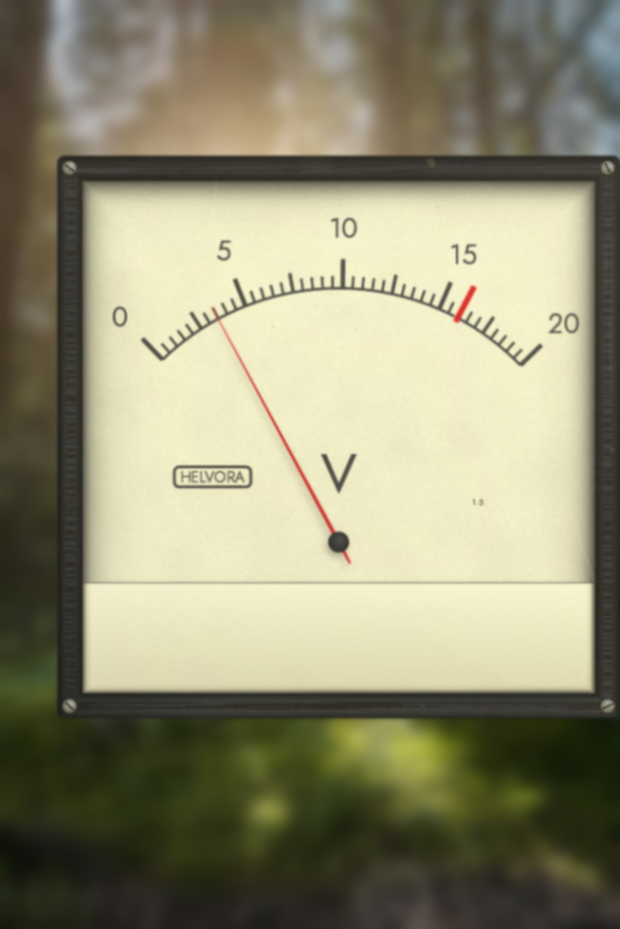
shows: value=3.5 unit=V
